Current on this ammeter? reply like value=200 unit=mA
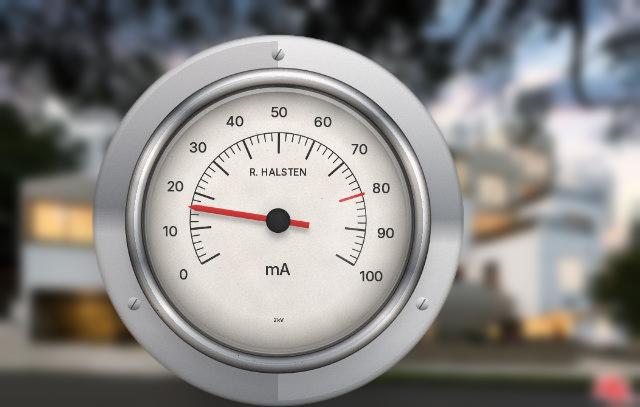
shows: value=16 unit=mA
